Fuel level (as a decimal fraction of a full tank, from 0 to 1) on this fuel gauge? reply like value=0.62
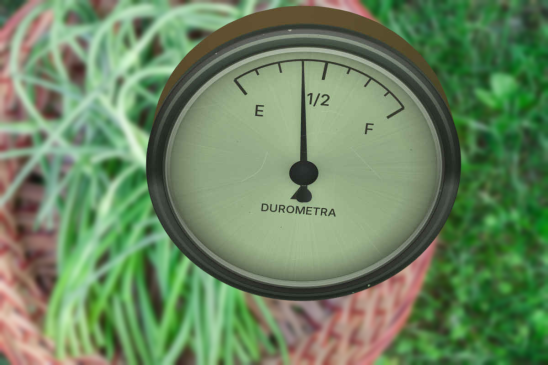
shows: value=0.375
